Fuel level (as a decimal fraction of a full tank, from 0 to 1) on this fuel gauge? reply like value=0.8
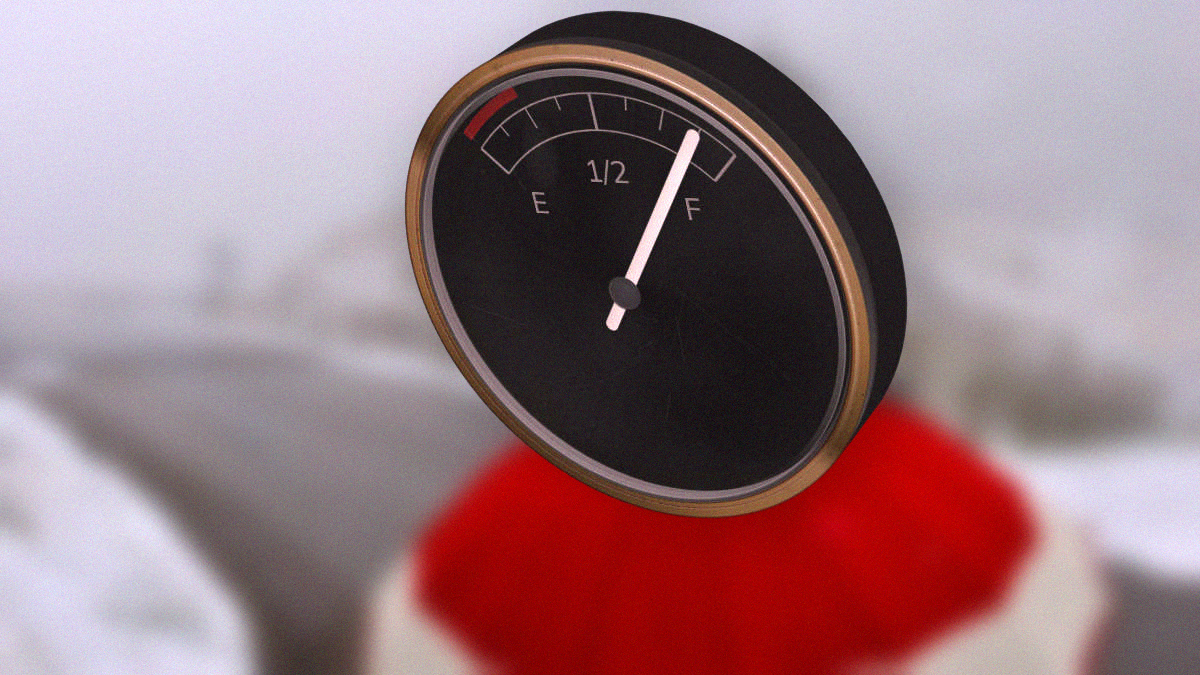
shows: value=0.875
